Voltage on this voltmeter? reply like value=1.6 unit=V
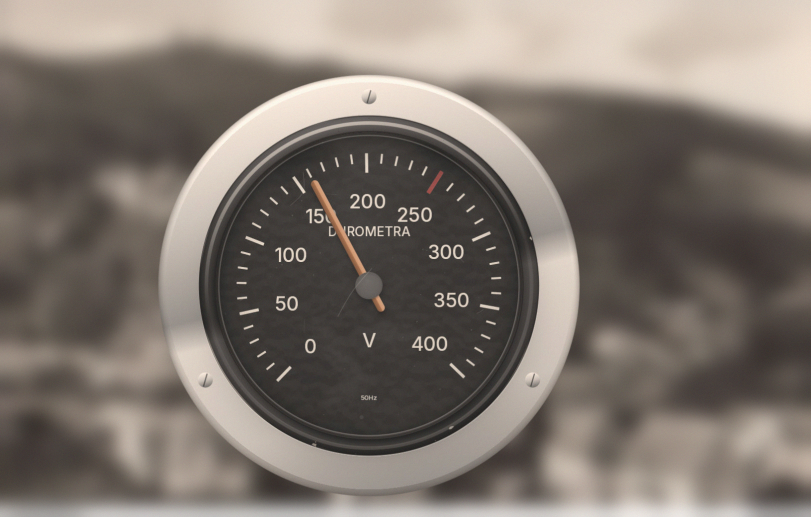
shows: value=160 unit=V
